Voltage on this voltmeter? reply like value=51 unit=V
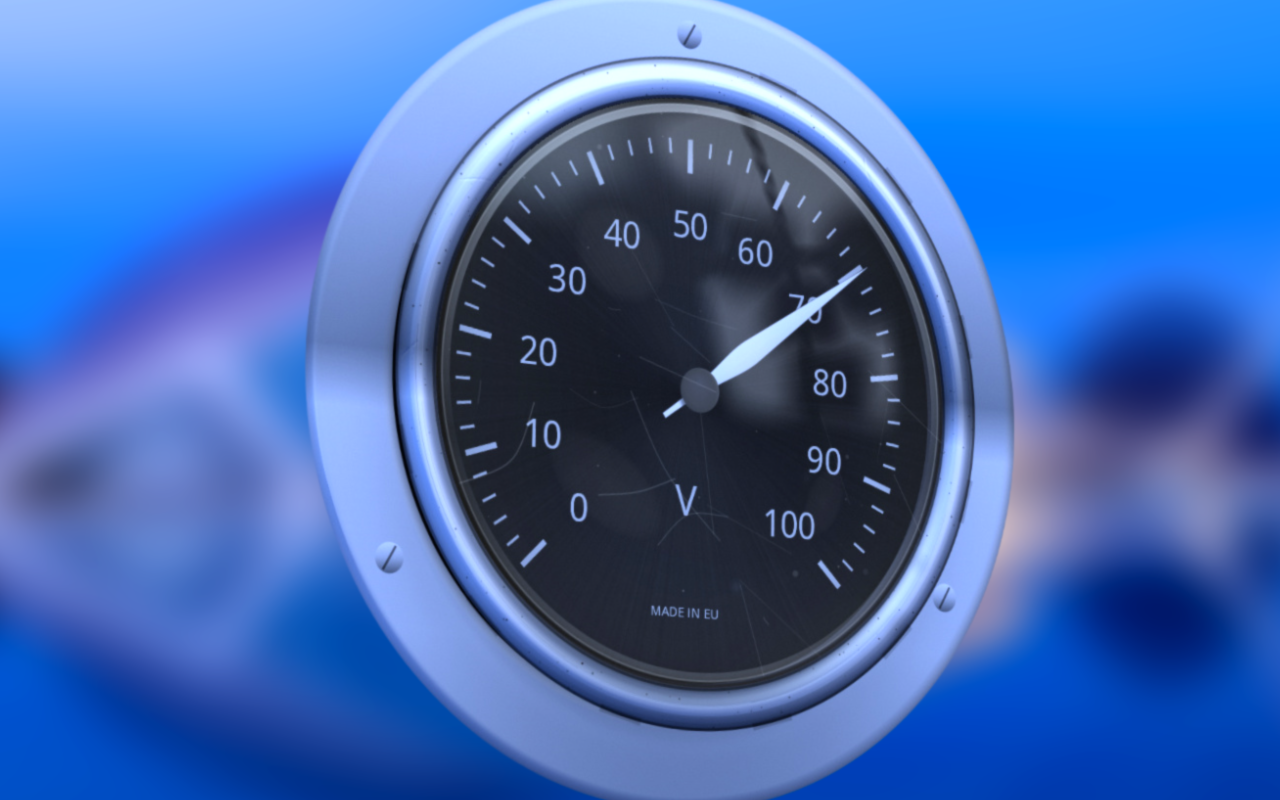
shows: value=70 unit=V
